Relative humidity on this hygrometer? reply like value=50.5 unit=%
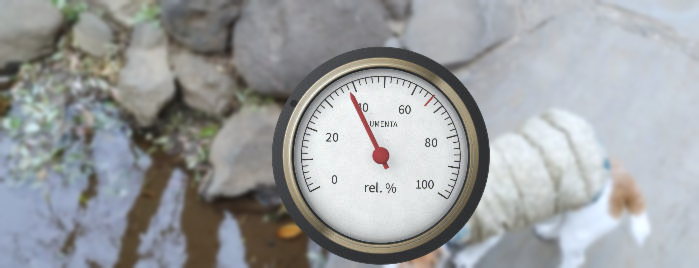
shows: value=38 unit=%
